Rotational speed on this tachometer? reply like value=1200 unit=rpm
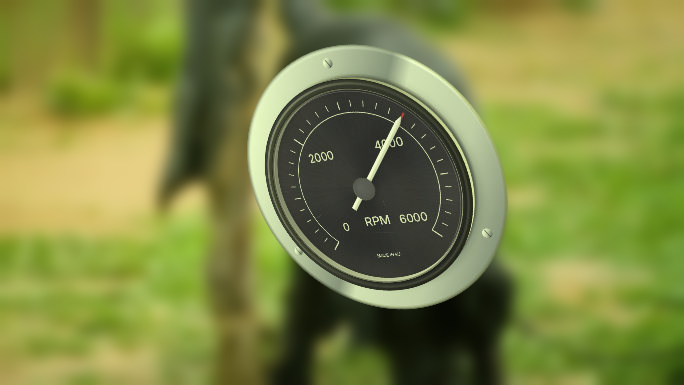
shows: value=4000 unit=rpm
